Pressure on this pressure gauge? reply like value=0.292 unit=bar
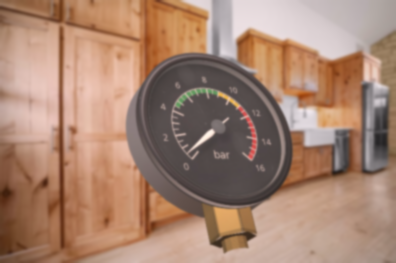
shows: value=0.5 unit=bar
